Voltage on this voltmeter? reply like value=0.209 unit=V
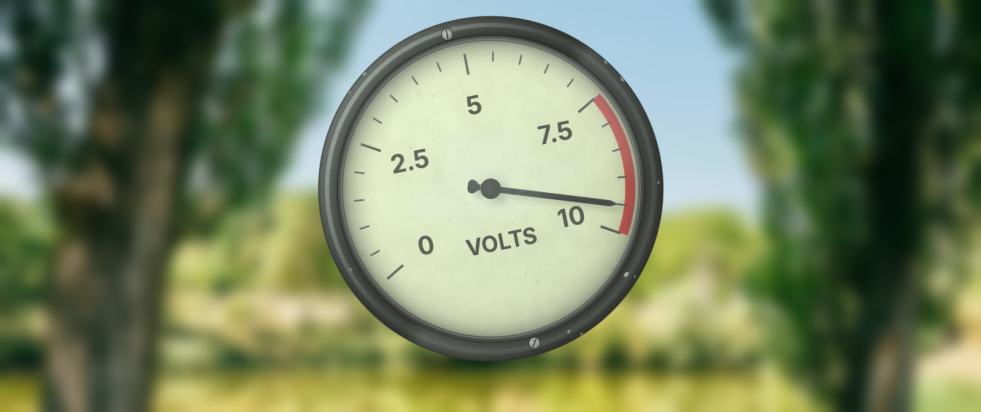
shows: value=9.5 unit=V
